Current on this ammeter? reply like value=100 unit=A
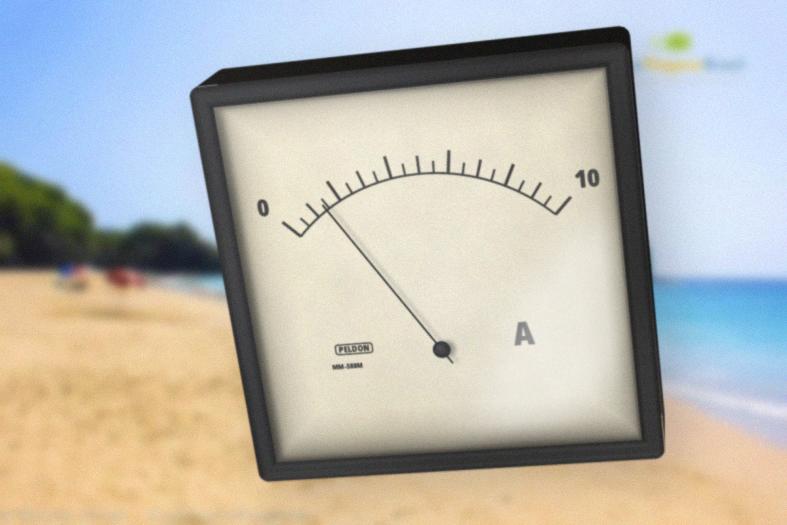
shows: value=1.5 unit=A
